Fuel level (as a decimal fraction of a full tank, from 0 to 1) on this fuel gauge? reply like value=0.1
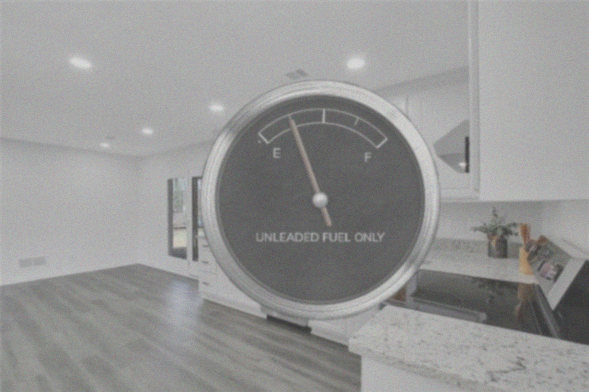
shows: value=0.25
